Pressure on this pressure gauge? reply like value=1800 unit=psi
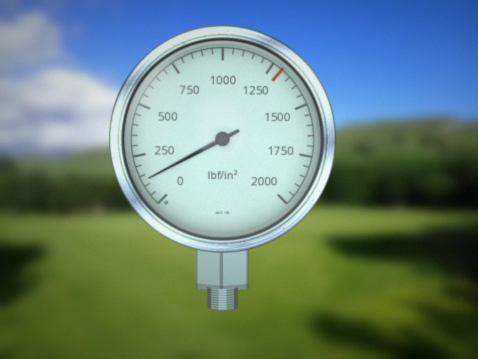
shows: value=125 unit=psi
